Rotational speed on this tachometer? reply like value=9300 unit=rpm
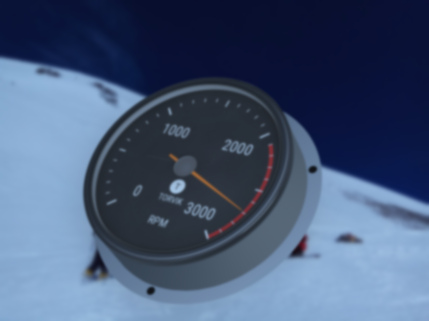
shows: value=2700 unit=rpm
